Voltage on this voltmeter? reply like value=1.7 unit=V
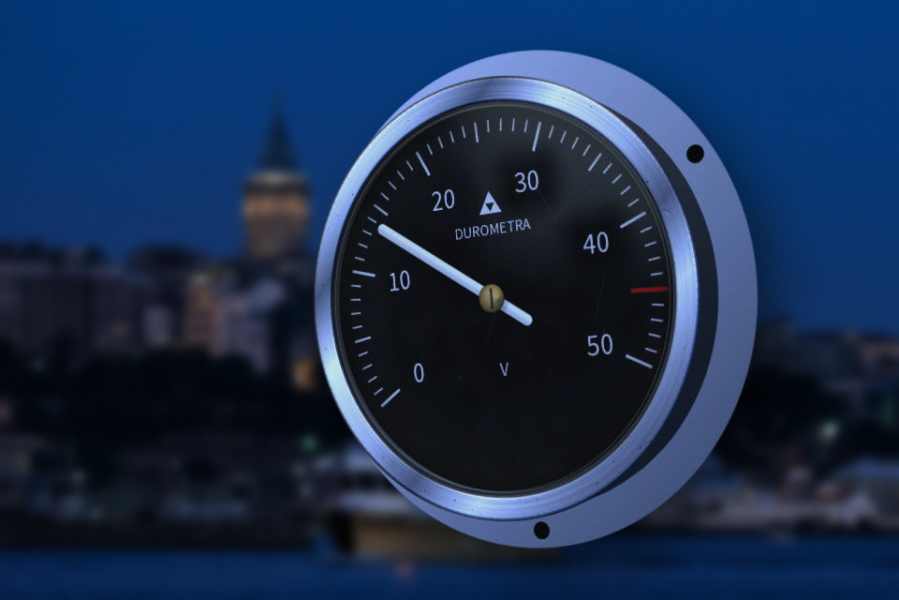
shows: value=14 unit=V
